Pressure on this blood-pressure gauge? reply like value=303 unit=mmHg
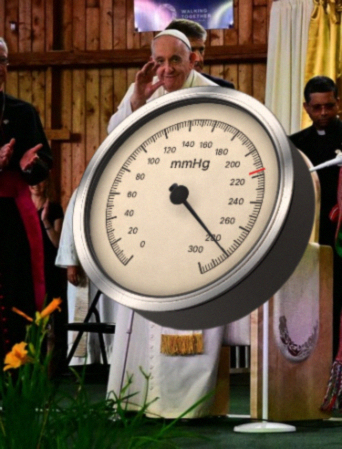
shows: value=280 unit=mmHg
